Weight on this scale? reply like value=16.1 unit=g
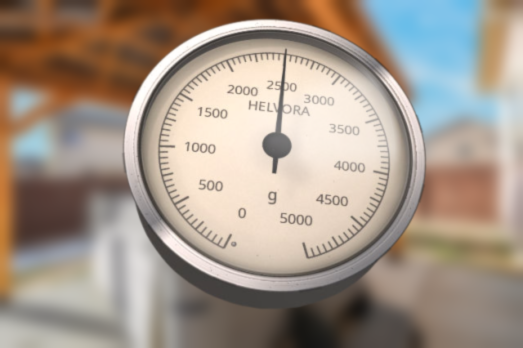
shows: value=2500 unit=g
